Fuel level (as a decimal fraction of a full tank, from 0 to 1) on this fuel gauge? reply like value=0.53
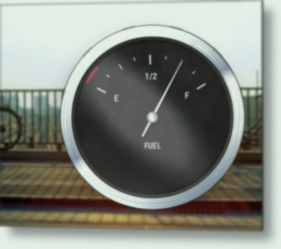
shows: value=0.75
